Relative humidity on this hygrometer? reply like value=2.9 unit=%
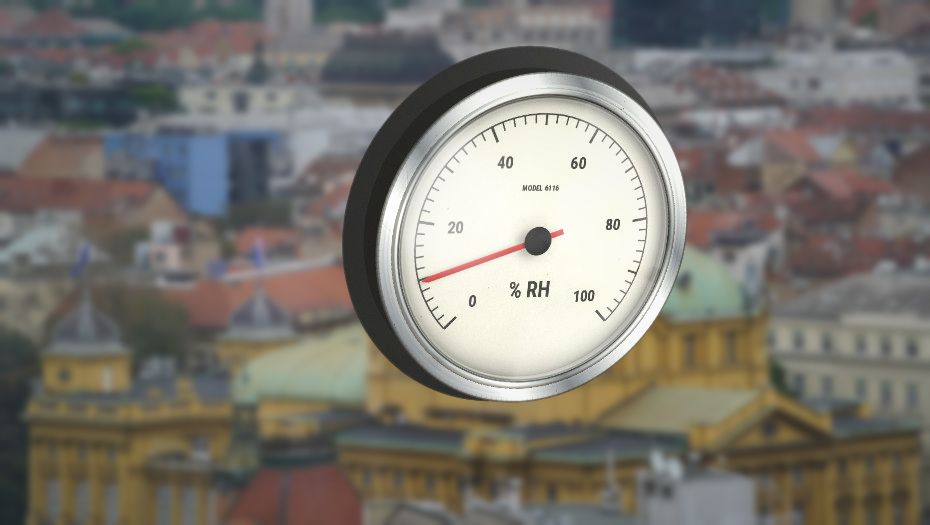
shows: value=10 unit=%
